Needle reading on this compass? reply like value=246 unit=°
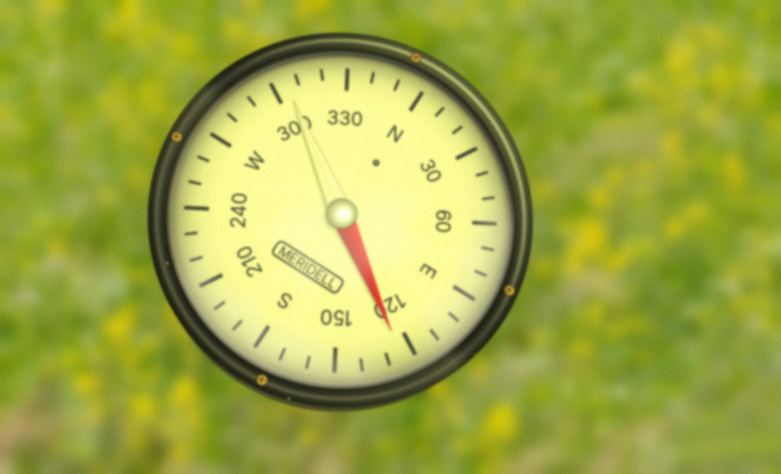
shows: value=125 unit=°
